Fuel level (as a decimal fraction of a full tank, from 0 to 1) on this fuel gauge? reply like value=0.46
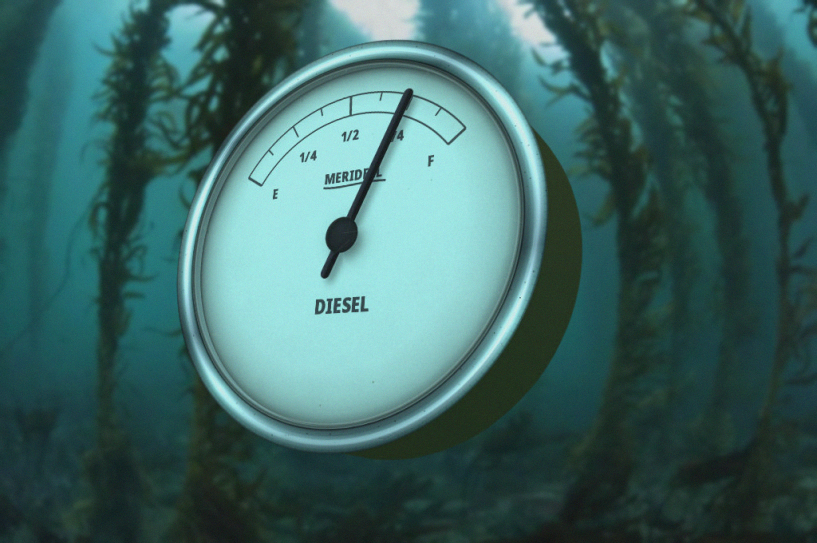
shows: value=0.75
